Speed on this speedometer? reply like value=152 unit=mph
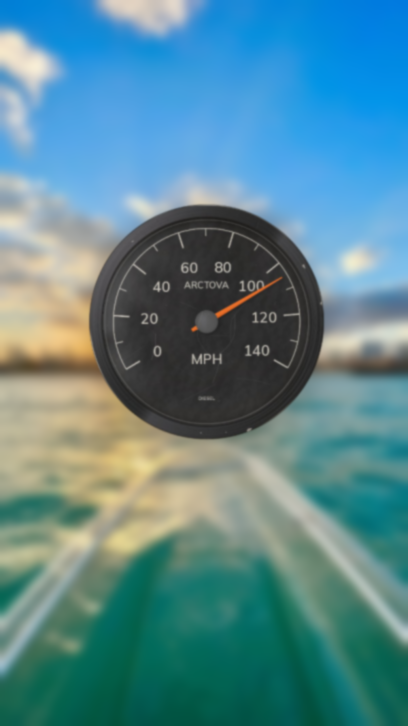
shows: value=105 unit=mph
